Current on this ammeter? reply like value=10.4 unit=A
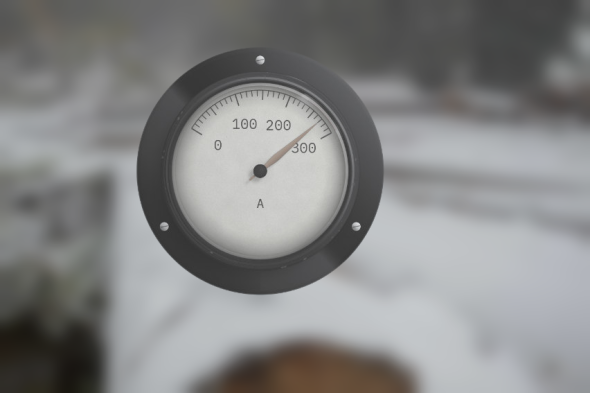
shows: value=270 unit=A
